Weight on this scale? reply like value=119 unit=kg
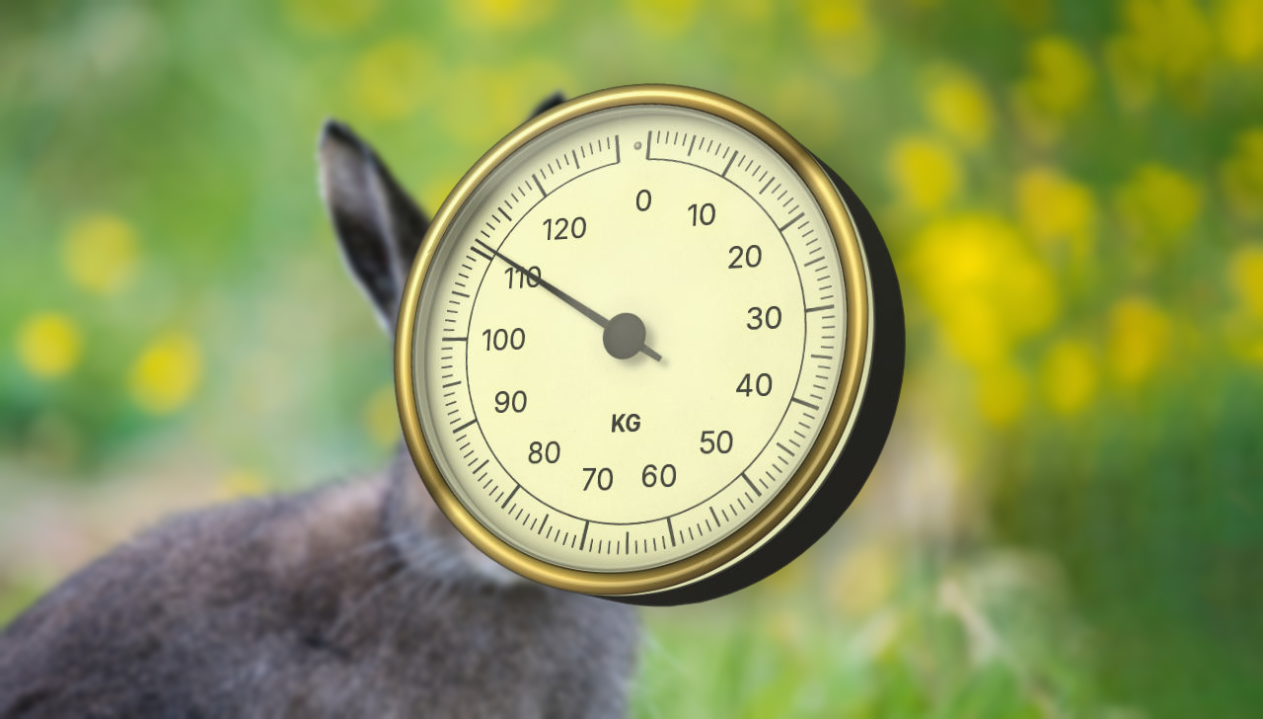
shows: value=111 unit=kg
